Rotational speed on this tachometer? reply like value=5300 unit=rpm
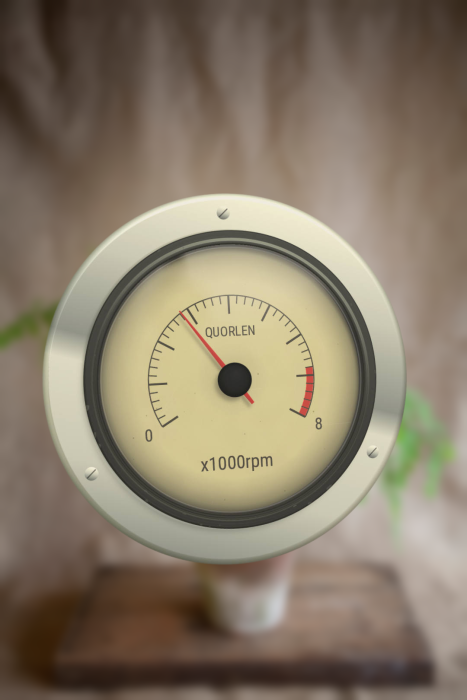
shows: value=2800 unit=rpm
